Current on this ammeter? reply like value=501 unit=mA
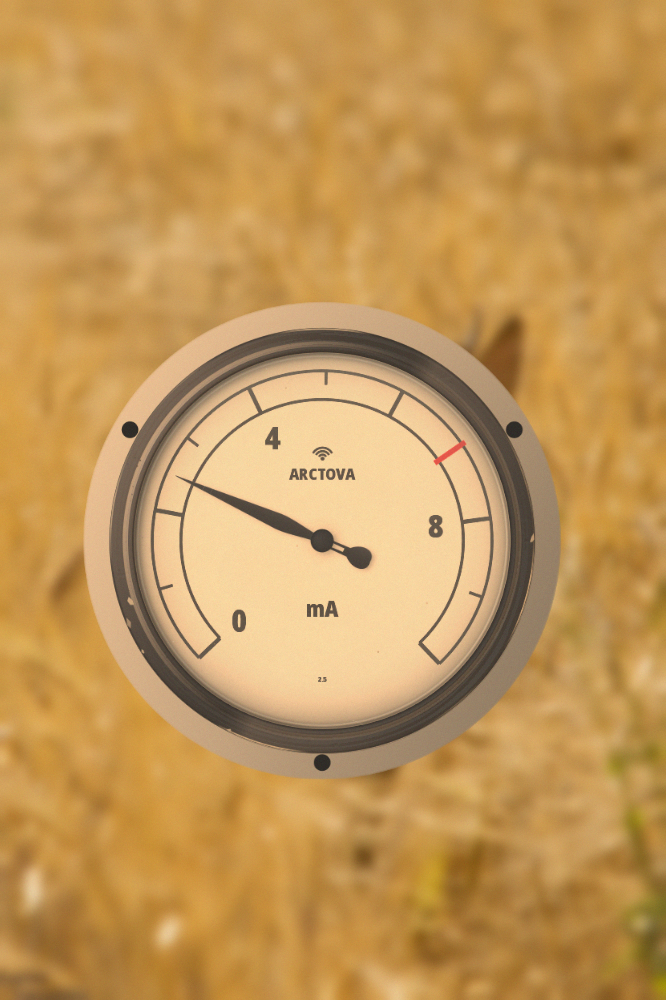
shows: value=2.5 unit=mA
